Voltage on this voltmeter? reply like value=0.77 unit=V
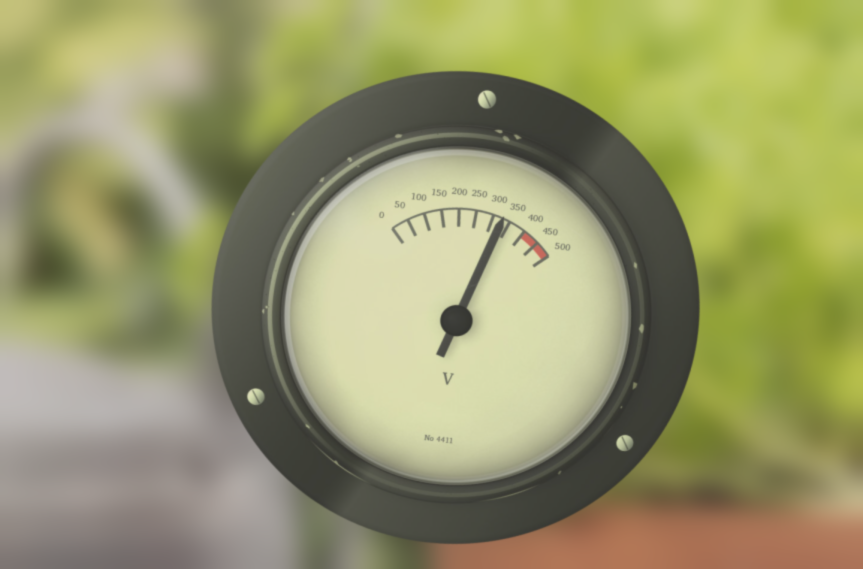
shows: value=325 unit=V
